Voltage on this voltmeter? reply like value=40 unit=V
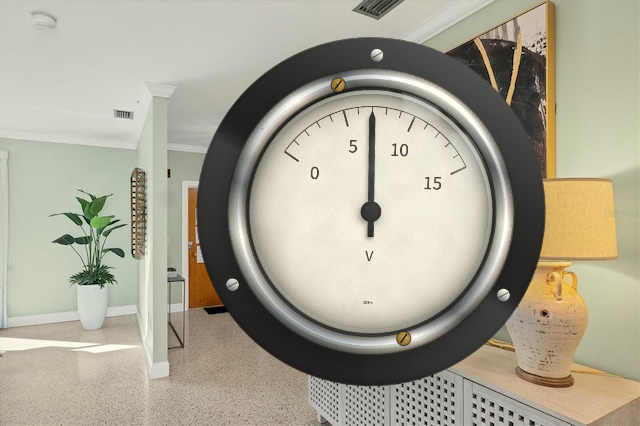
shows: value=7 unit=V
